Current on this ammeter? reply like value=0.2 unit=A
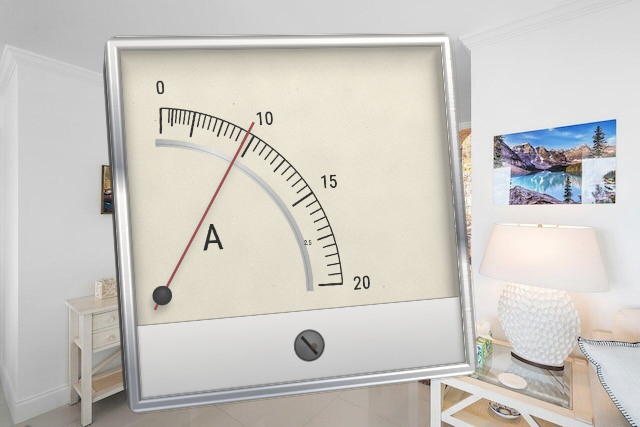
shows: value=9.5 unit=A
